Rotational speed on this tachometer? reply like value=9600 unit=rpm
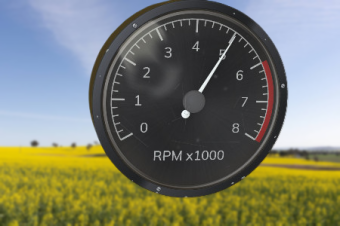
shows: value=5000 unit=rpm
